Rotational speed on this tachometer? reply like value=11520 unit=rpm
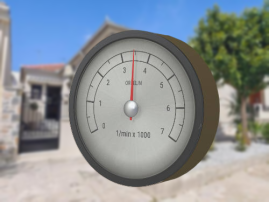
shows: value=3500 unit=rpm
